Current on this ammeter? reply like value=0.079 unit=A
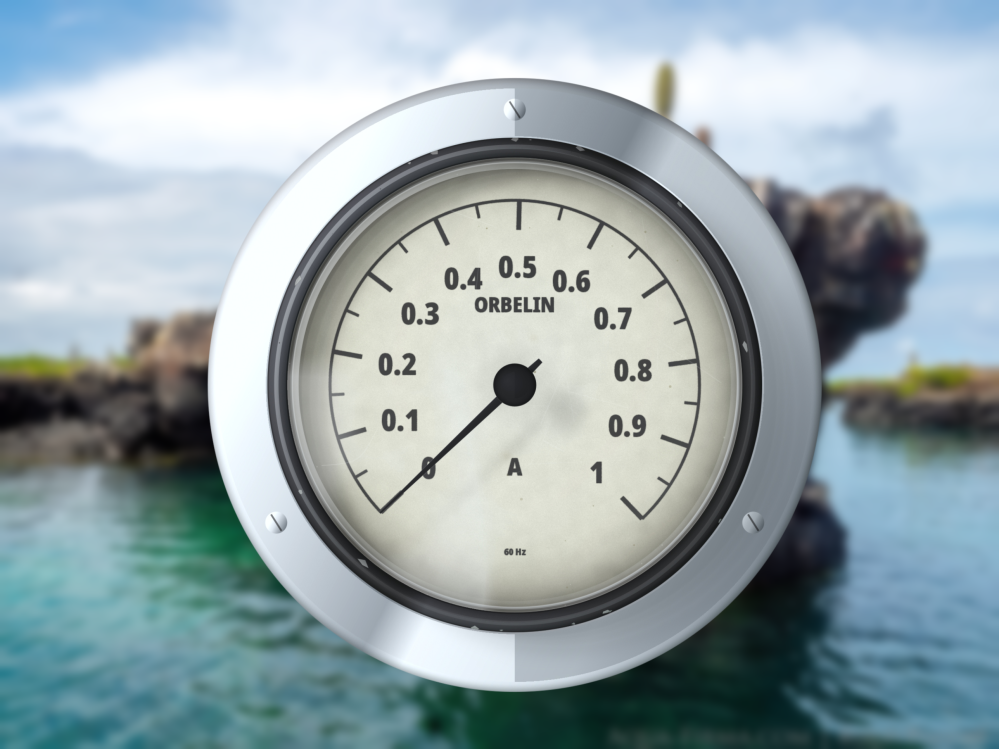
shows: value=0 unit=A
